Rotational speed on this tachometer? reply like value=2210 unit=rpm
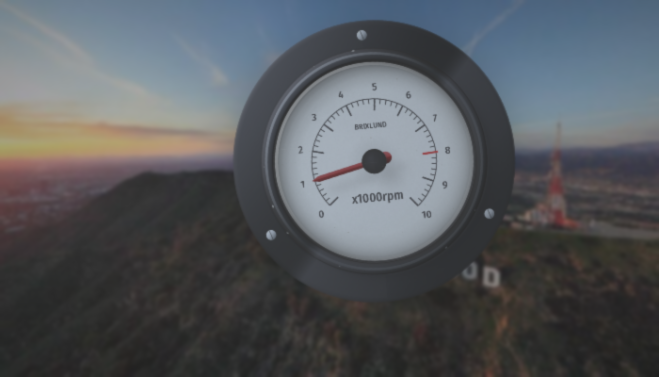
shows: value=1000 unit=rpm
